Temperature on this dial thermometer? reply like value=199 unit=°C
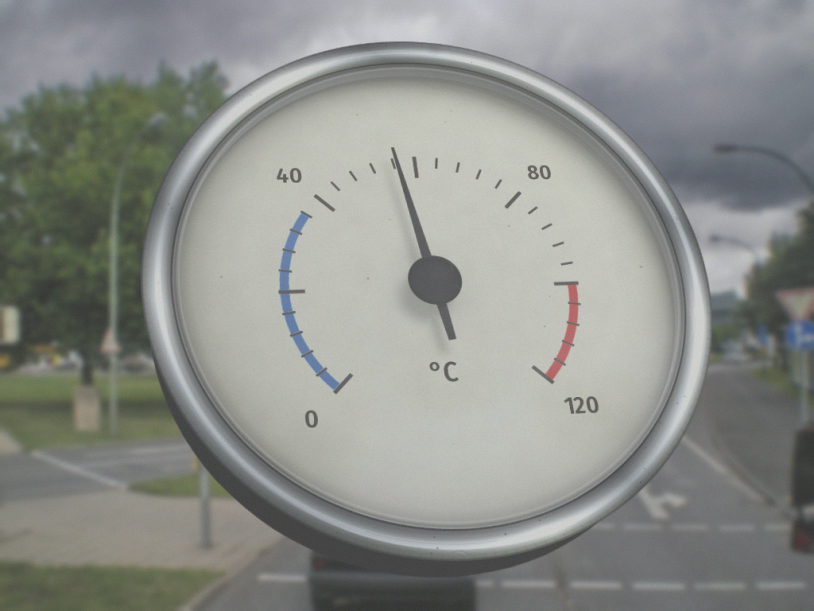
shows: value=56 unit=°C
